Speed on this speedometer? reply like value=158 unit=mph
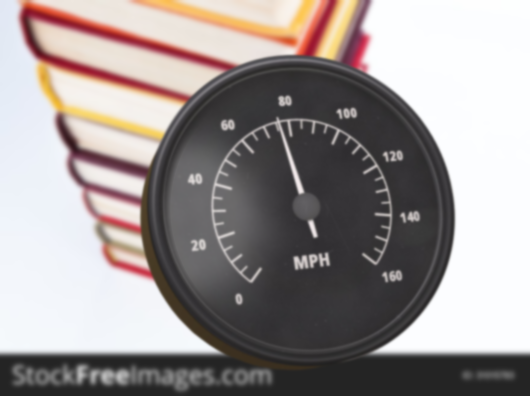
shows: value=75 unit=mph
